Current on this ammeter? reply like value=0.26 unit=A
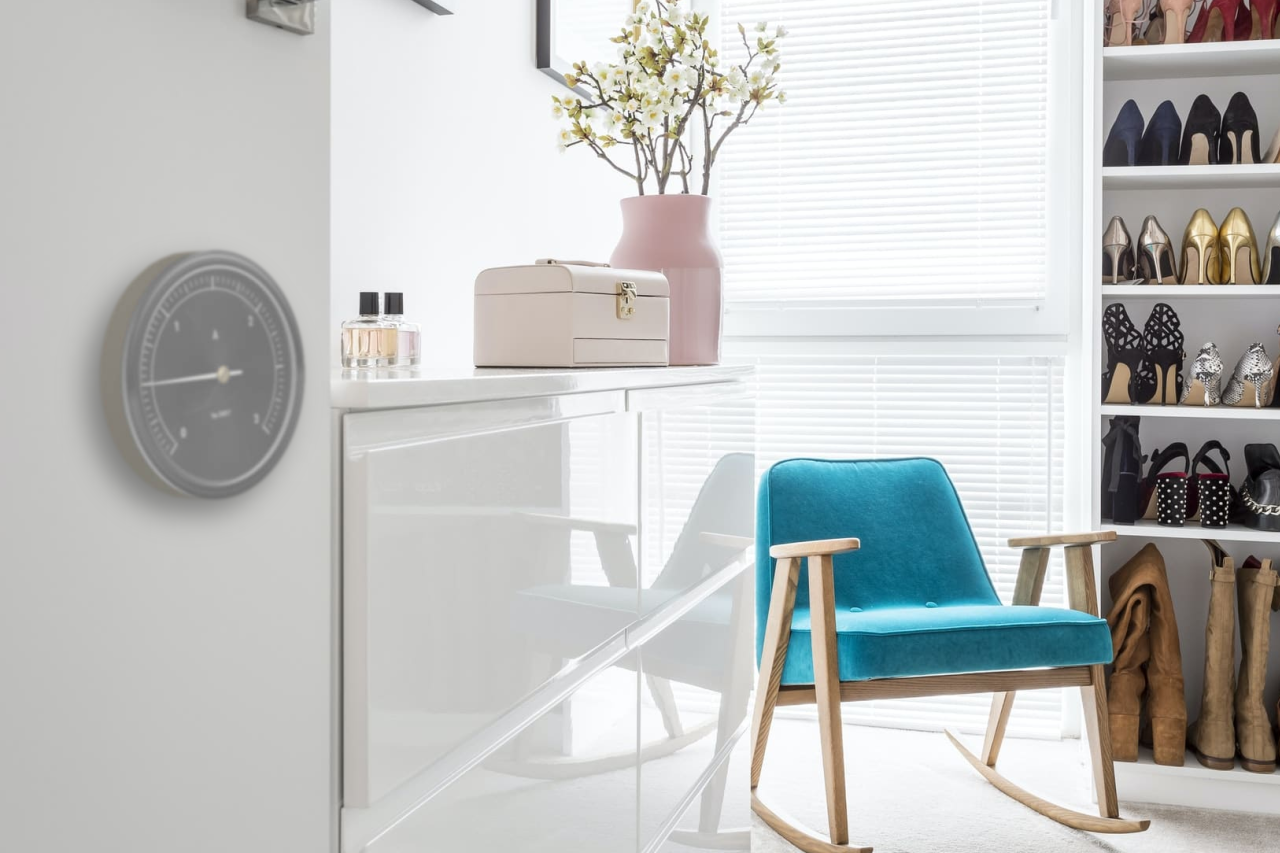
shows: value=0.5 unit=A
